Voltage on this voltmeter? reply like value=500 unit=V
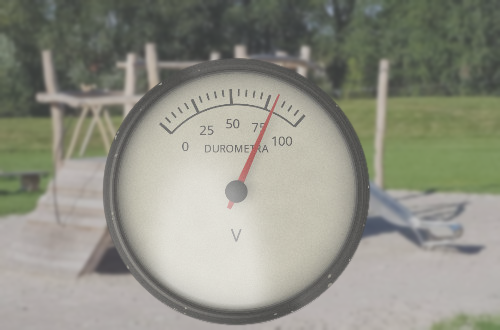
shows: value=80 unit=V
